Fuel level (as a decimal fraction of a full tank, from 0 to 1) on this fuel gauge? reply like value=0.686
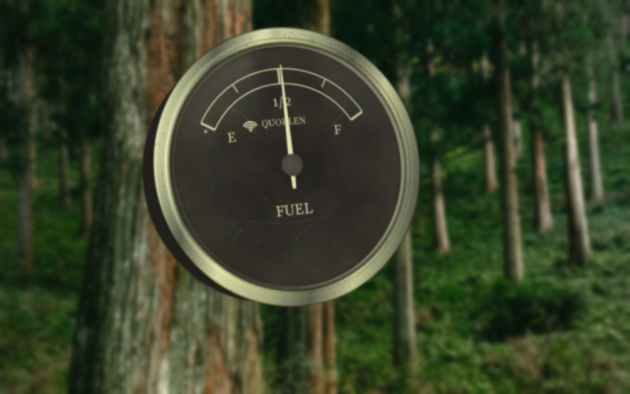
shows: value=0.5
